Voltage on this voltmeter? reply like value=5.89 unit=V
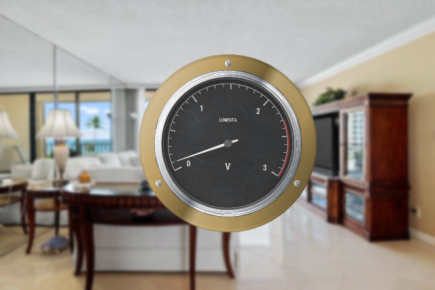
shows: value=0.1 unit=V
